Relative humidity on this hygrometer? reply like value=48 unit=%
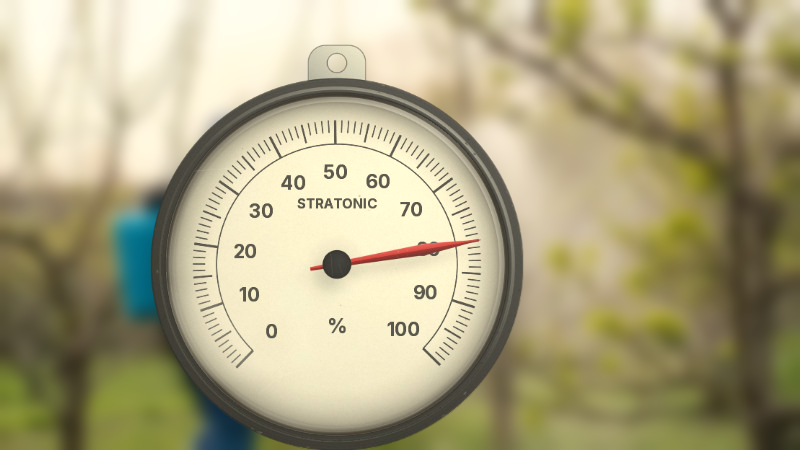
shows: value=80 unit=%
